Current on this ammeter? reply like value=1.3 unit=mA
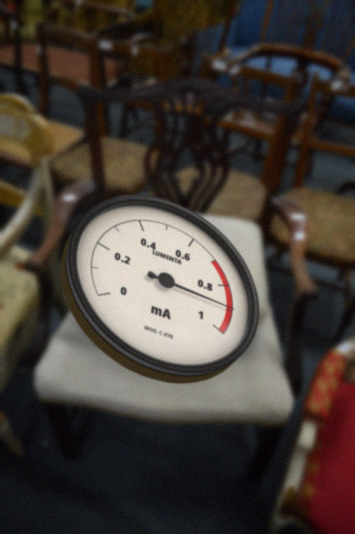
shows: value=0.9 unit=mA
